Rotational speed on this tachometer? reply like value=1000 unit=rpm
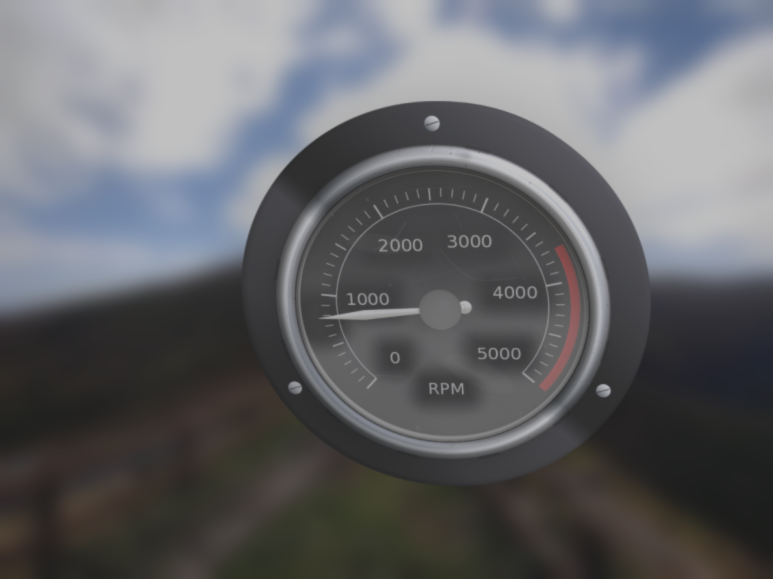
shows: value=800 unit=rpm
